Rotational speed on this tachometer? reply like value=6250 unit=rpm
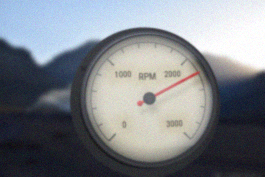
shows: value=2200 unit=rpm
